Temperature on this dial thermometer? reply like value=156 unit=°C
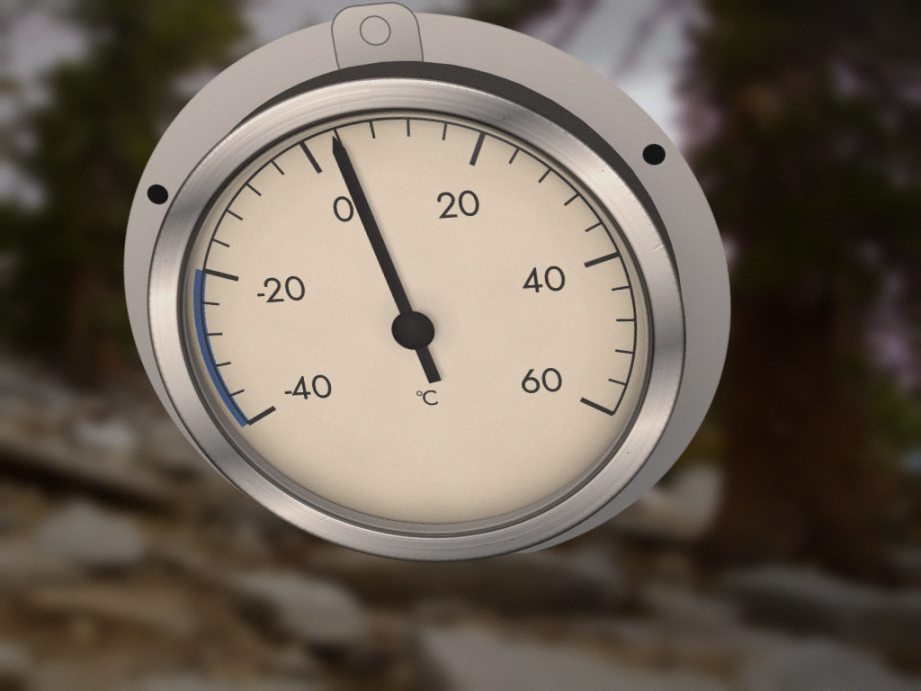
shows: value=4 unit=°C
